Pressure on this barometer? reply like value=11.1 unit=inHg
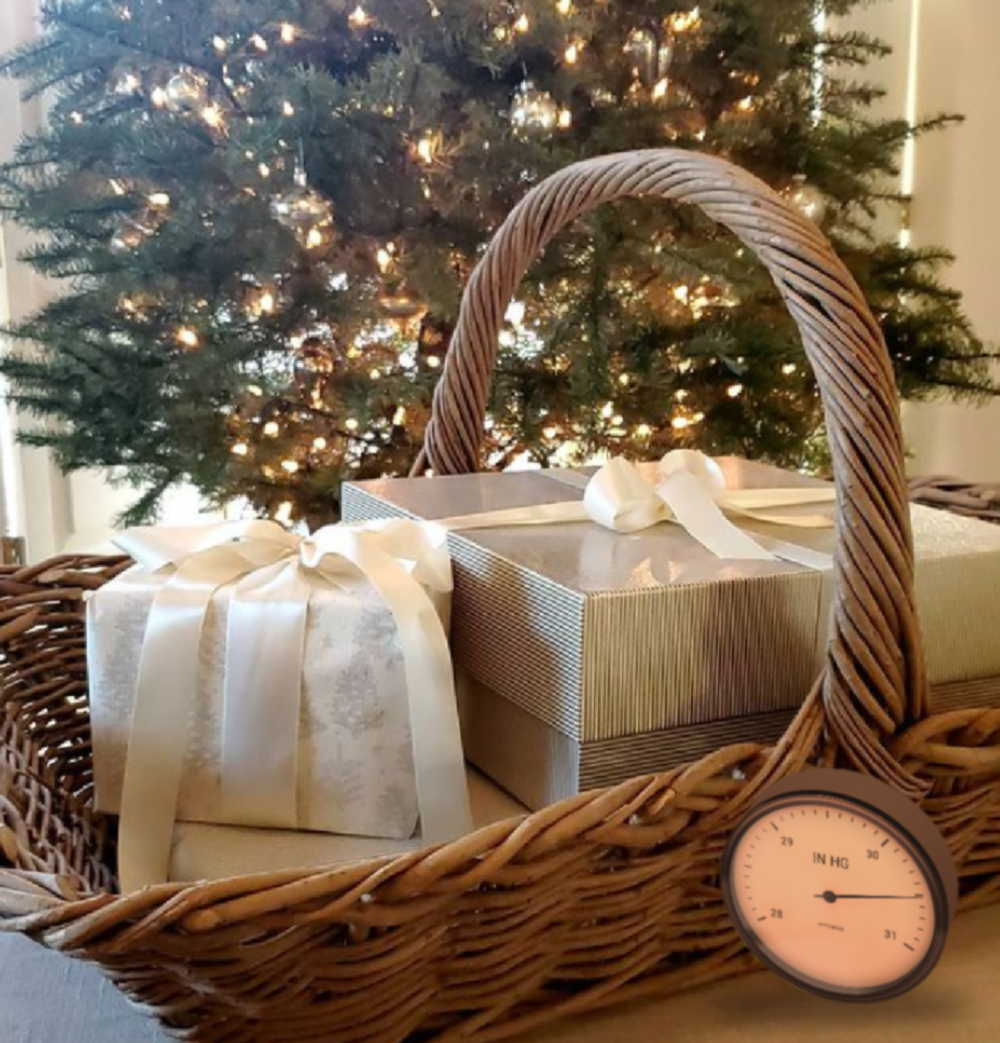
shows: value=30.5 unit=inHg
